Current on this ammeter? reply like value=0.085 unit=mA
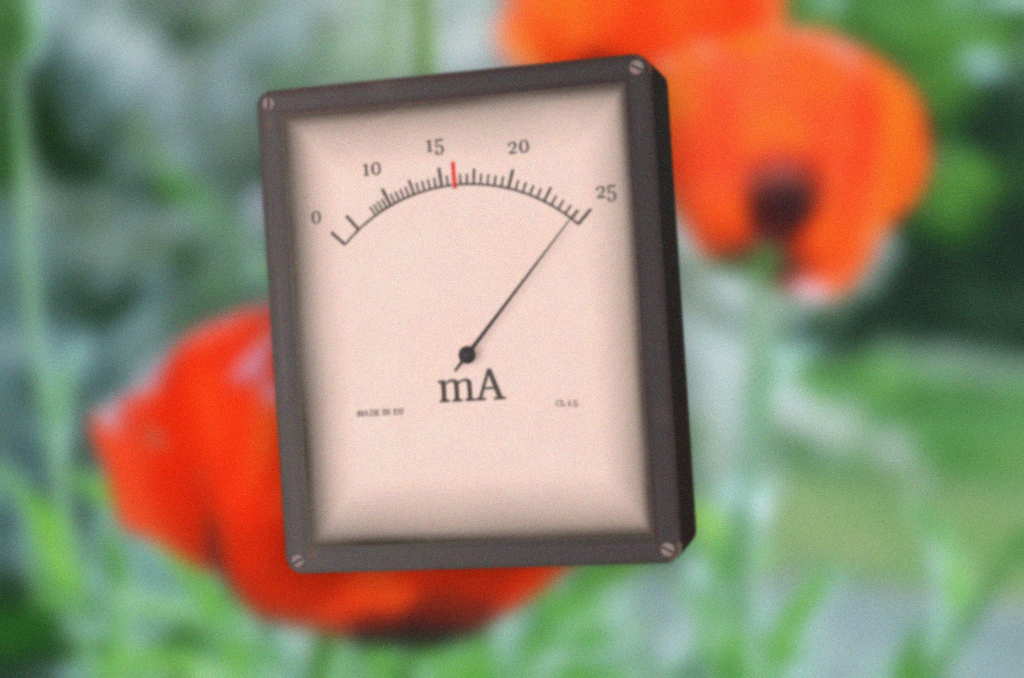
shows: value=24.5 unit=mA
